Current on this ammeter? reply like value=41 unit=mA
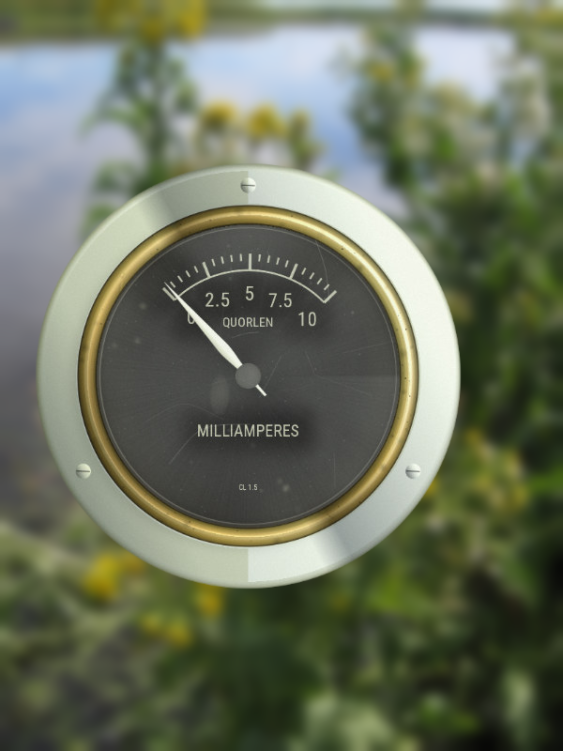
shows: value=0.25 unit=mA
